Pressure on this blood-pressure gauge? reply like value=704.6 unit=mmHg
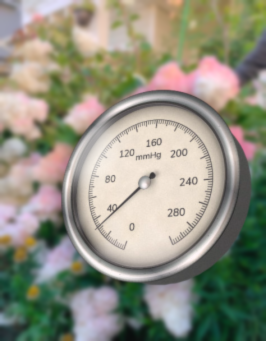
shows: value=30 unit=mmHg
